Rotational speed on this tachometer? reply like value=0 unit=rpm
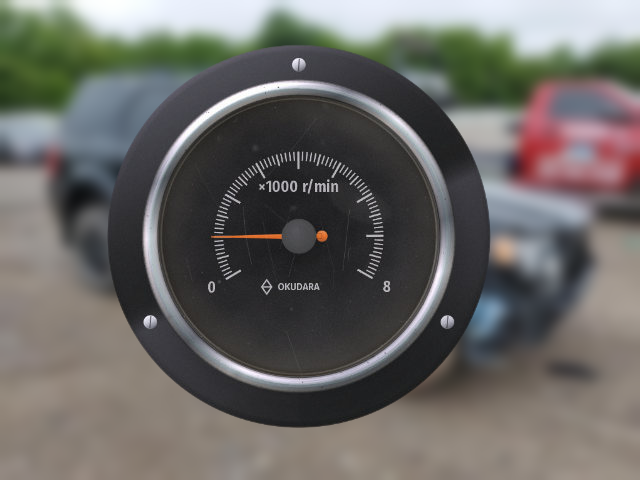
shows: value=1000 unit=rpm
